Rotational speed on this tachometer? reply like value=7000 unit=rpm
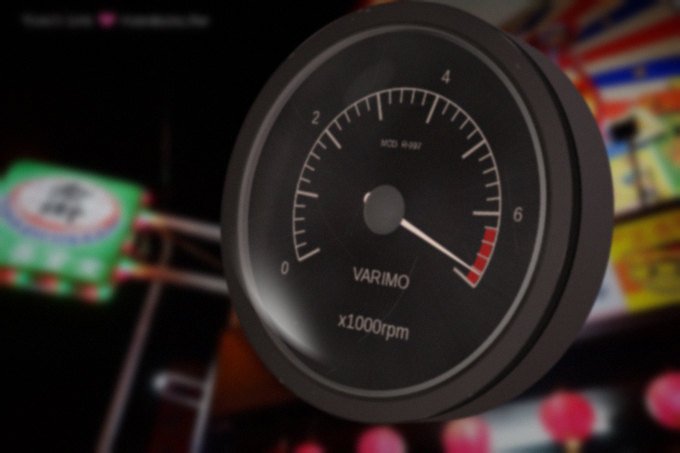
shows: value=6800 unit=rpm
